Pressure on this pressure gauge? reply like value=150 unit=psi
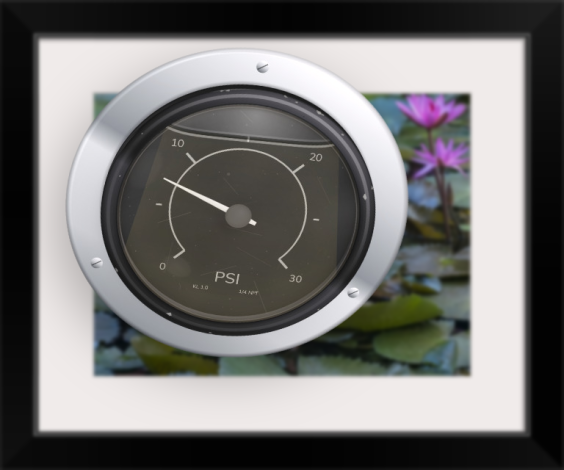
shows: value=7.5 unit=psi
